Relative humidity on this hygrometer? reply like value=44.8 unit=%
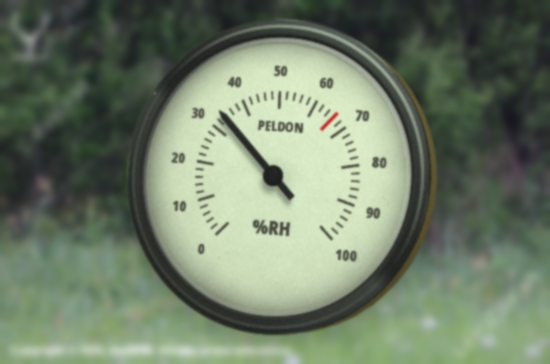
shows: value=34 unit=%
